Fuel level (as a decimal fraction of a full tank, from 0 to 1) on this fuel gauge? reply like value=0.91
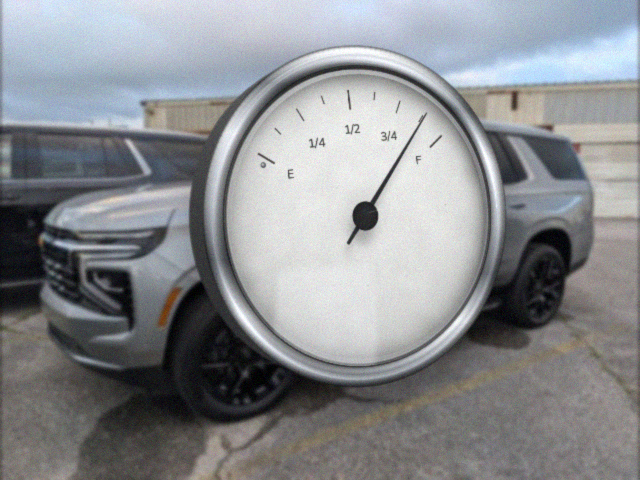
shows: value=0.875
